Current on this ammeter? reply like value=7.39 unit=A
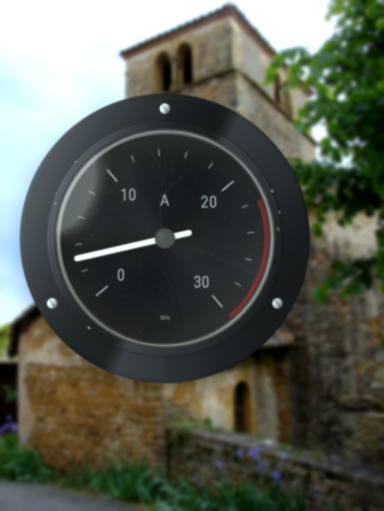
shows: value=3 unit=A
